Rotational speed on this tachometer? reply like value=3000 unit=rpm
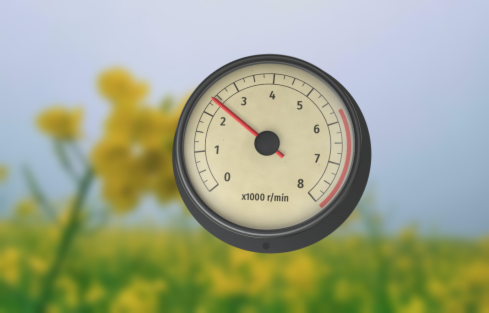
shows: value=2375 unit=rpm
